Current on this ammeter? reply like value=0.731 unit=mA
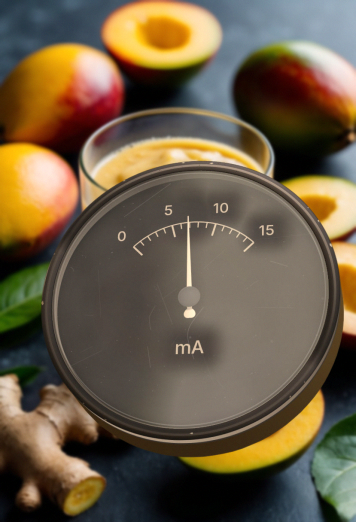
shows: value=7 unit=mA
